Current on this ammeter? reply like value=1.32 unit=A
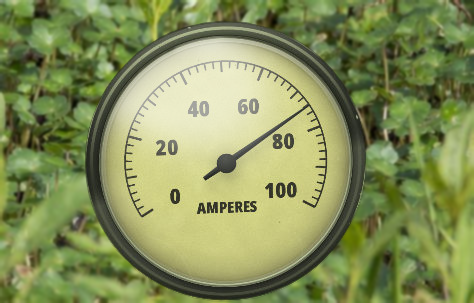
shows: value=74 unit=A
